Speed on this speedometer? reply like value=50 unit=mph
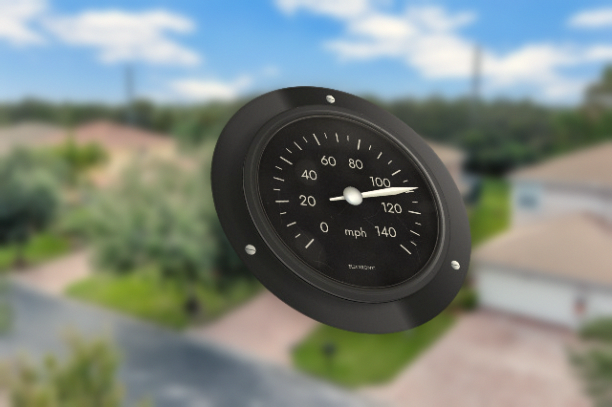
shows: value=110 unit=mph
